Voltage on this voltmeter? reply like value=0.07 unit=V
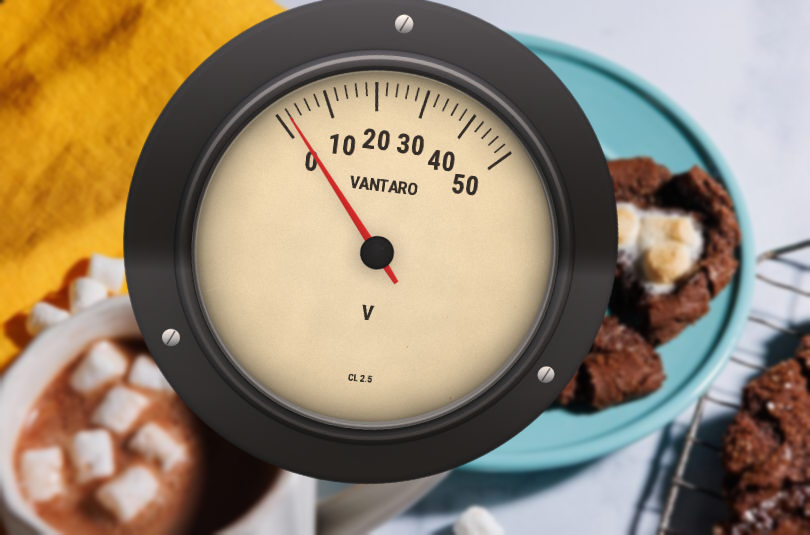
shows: value=2 unit=V
